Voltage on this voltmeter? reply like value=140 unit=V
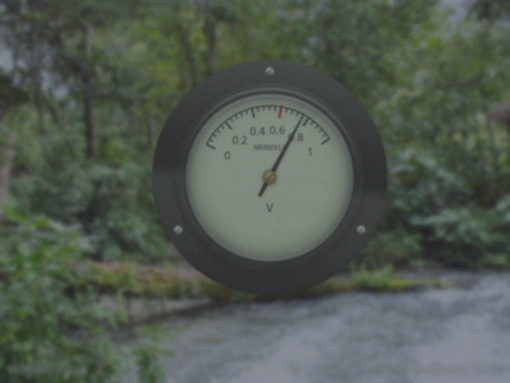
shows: value=0.76 unit=V
